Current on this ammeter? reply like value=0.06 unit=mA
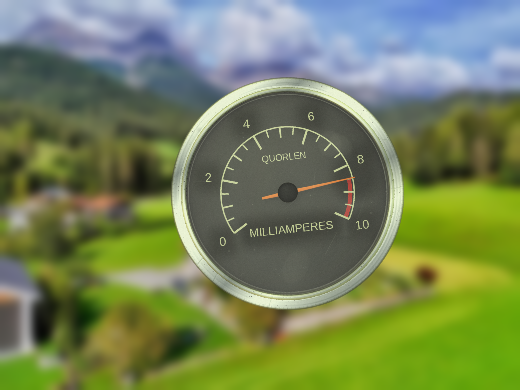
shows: value=8.5 unit=mA
